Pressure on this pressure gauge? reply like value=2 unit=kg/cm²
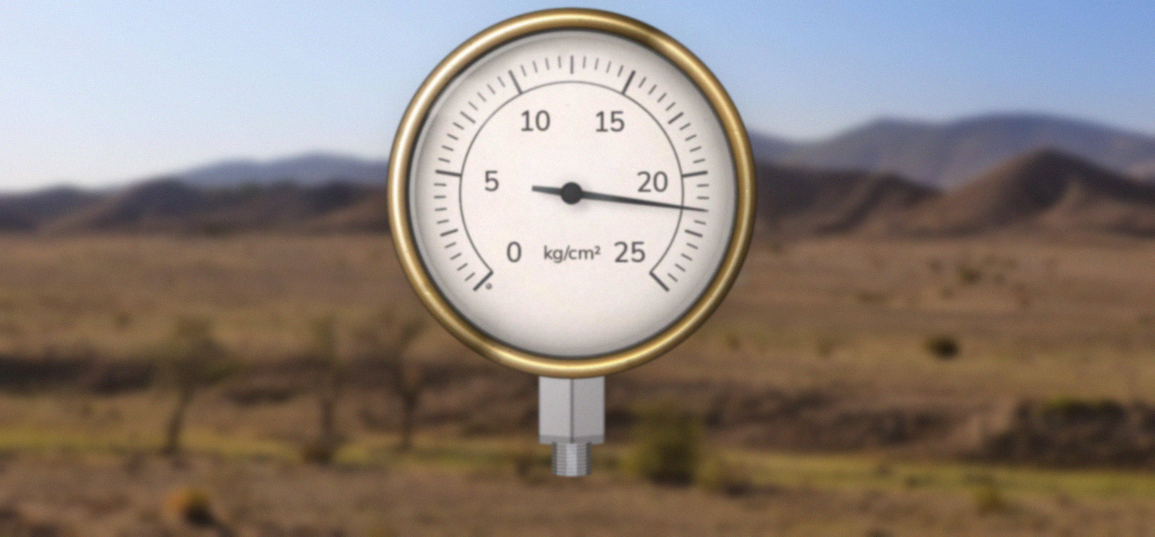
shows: value=21.5 unit=kg/cm²
